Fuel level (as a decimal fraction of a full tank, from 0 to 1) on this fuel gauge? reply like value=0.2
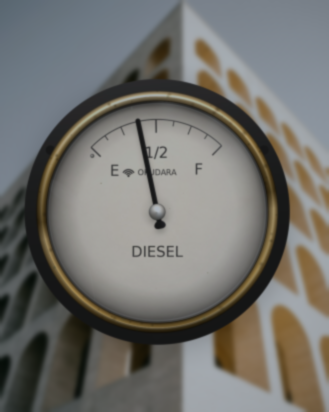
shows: value=0.375
